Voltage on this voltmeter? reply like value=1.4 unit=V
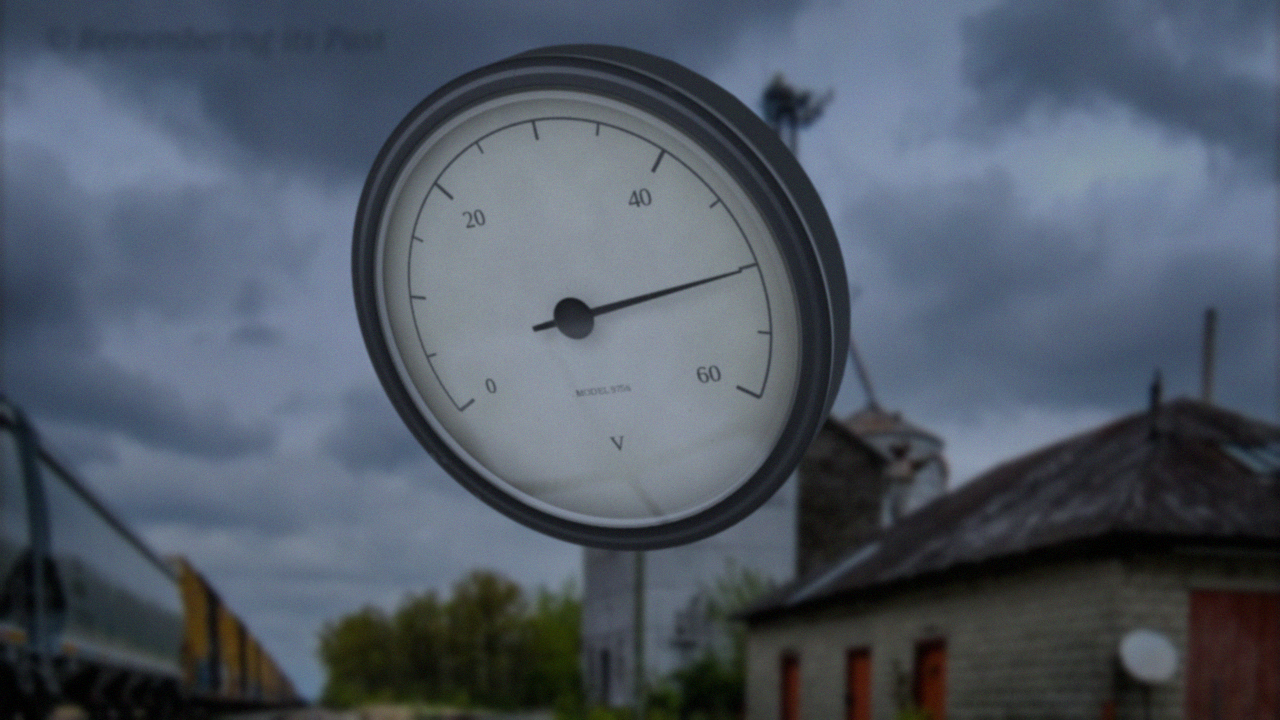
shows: value=50 unit=V
